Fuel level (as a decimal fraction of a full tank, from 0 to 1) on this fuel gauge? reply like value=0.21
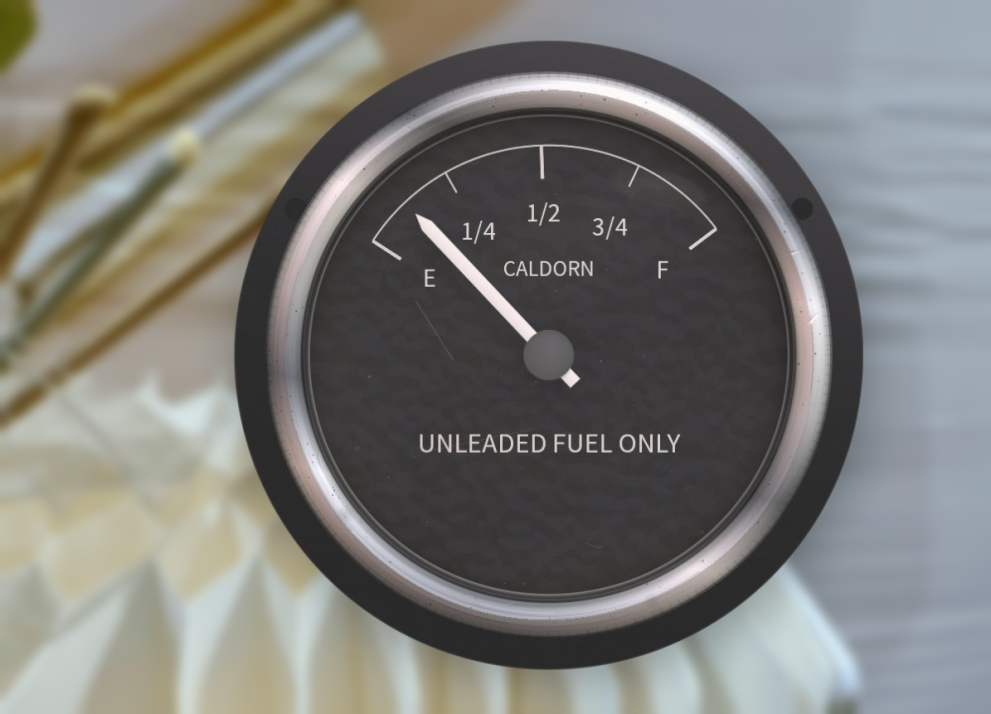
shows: value=0.125
